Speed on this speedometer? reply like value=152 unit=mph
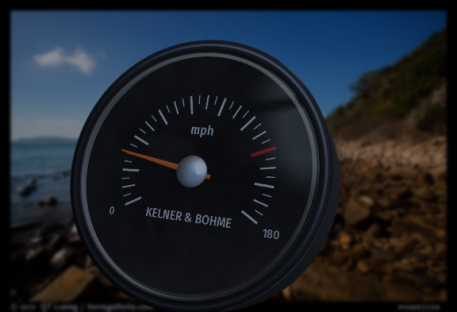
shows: value=30 unit=mph
